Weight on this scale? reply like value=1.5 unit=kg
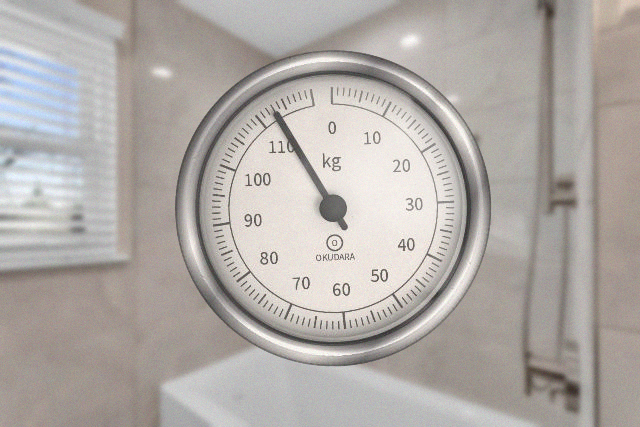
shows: value=113 unit=kg
